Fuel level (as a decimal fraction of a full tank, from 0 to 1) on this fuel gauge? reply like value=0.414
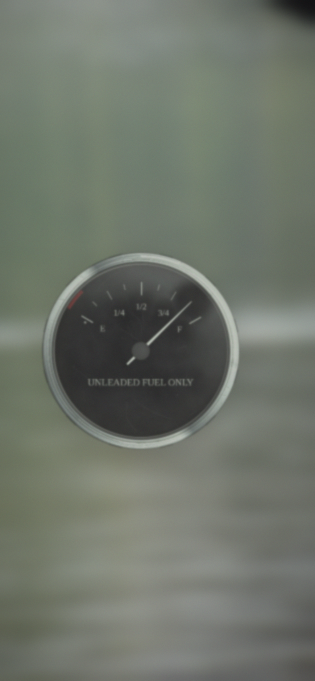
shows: value=0.875
